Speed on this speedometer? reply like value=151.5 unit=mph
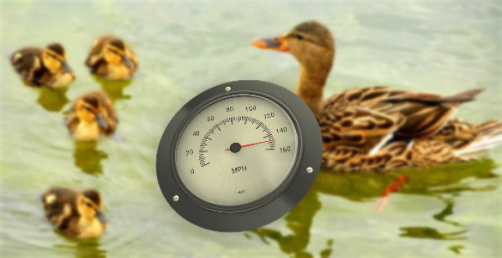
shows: value=150 unit=mph
